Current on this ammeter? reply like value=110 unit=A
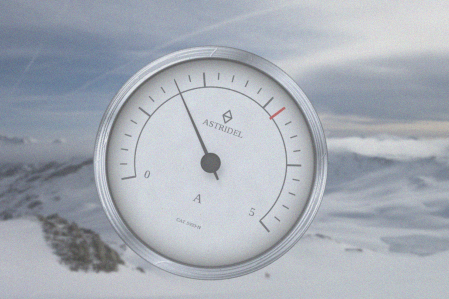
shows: value=1.6 unit=A
